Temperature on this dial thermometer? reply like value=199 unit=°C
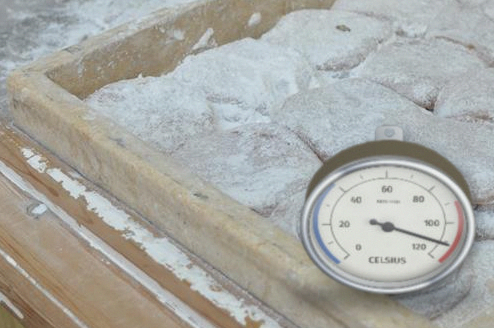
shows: value=110 unit=°C
